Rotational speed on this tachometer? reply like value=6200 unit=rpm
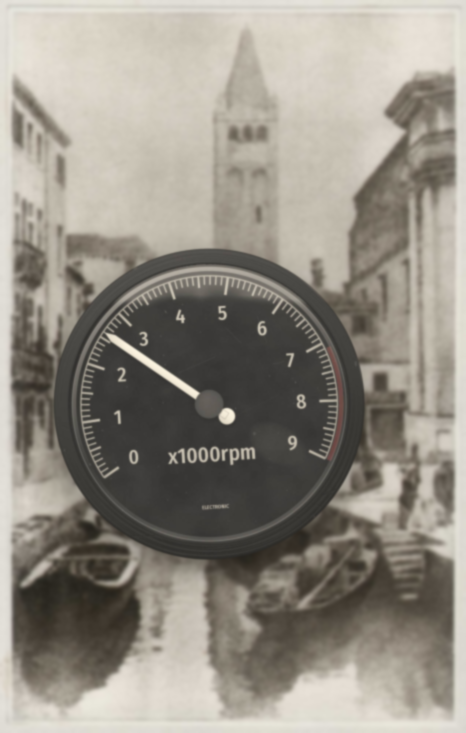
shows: value=2600 unit=rpm
